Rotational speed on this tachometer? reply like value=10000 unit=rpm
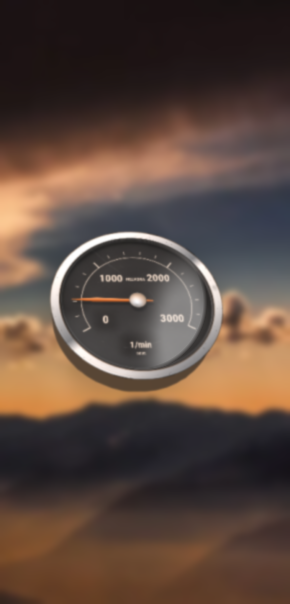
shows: value=400 unit=rpm
